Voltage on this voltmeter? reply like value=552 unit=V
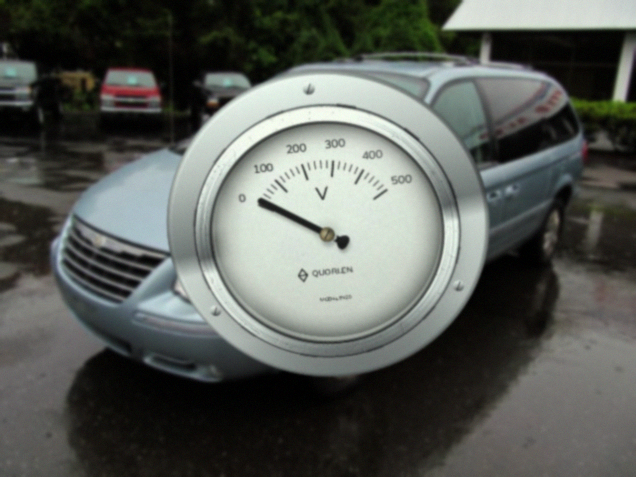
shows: value=20 unit=V
